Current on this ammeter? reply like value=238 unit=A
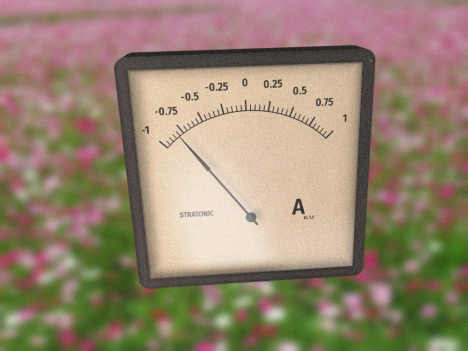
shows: value=-0.8 unit=A
